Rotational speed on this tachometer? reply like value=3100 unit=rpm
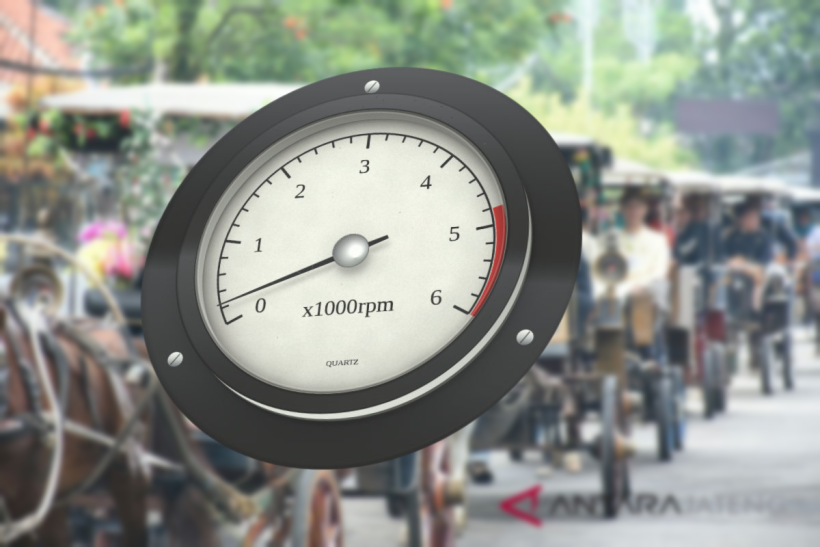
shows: value=200 unit=rpm
